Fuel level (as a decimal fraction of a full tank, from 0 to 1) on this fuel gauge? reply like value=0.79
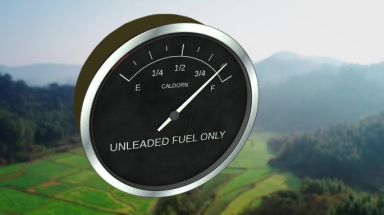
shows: value=0.875
